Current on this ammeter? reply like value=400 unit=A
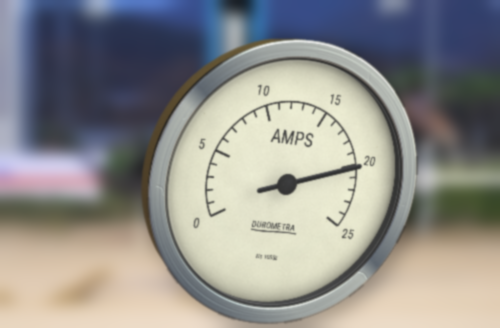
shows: value=20 unit=A
